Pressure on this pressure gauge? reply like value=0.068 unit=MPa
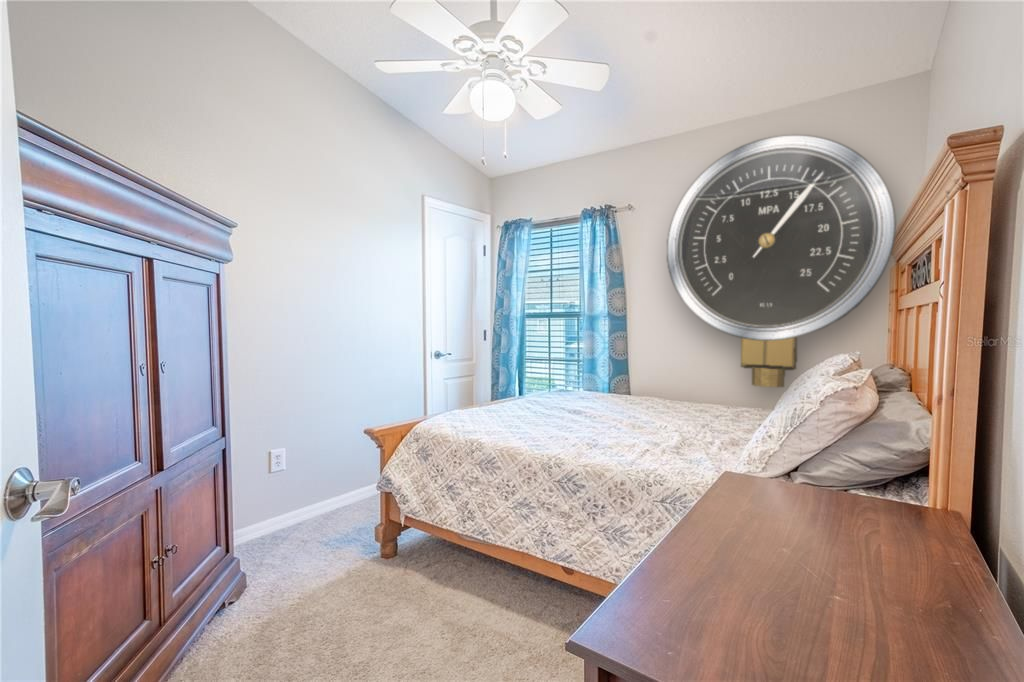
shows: value=16 unit=MPa
